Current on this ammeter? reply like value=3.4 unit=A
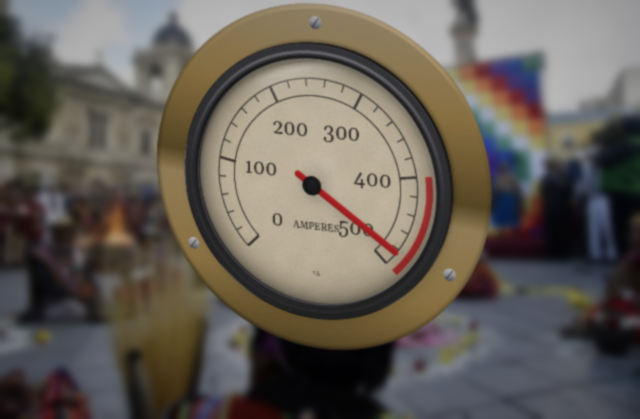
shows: value=480 unit=A
